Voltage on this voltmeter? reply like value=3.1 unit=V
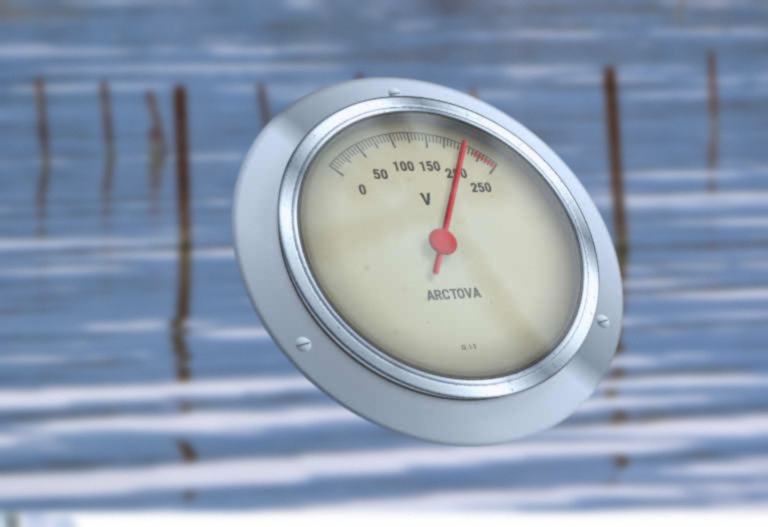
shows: value=200 unit=V
